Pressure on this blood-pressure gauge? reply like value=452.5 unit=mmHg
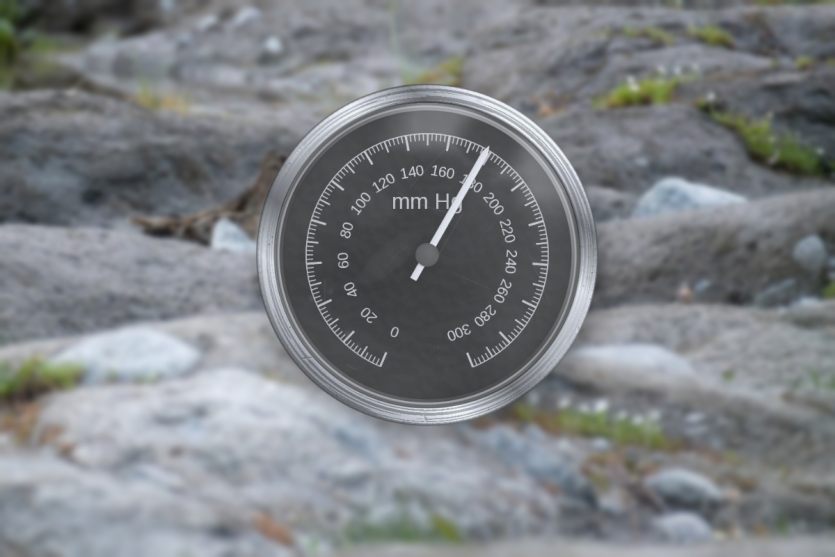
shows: value=178 unit=mmHg
